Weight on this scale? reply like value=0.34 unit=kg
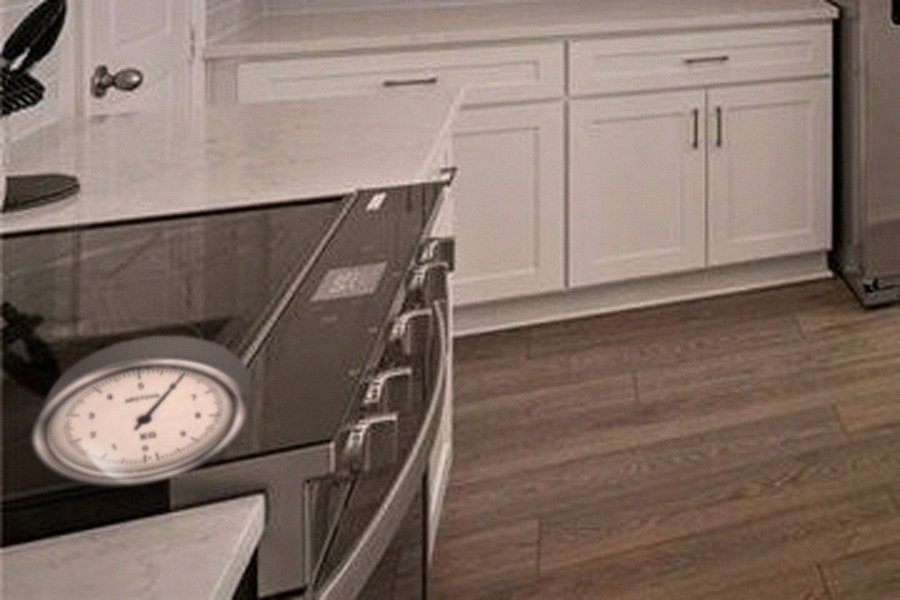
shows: value=6 unit=kg
